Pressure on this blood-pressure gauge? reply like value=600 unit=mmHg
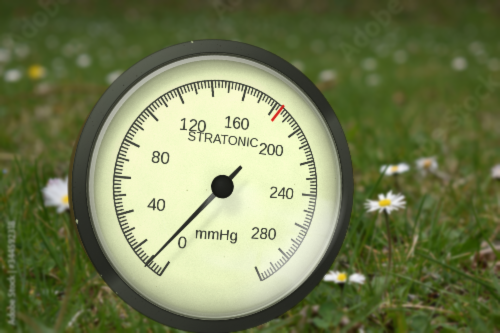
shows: value=10 unit=mmHg
